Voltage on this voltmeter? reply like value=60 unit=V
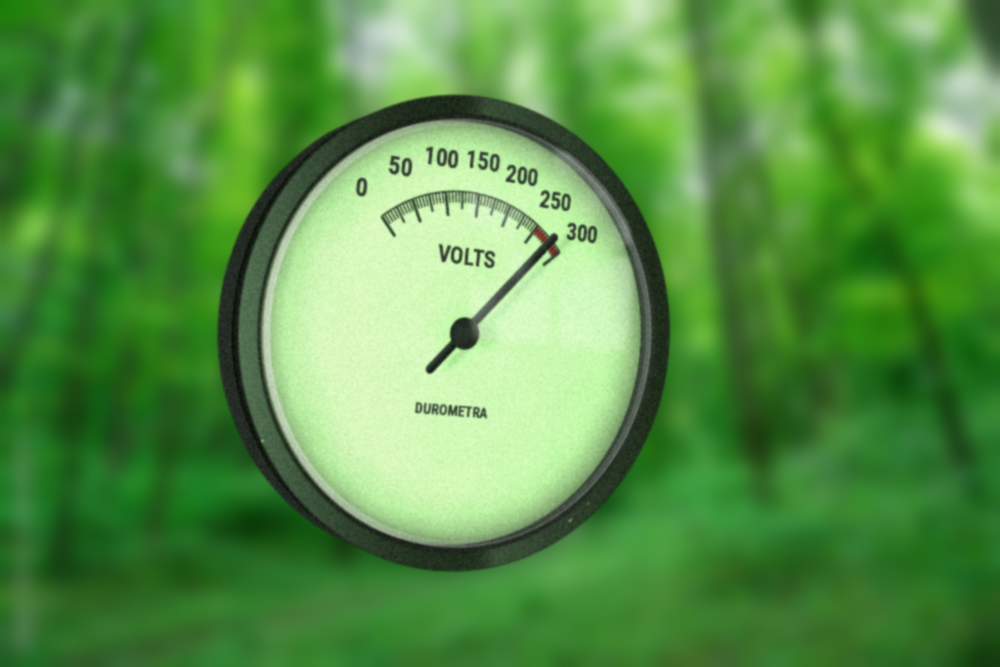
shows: value=275 unit=V
